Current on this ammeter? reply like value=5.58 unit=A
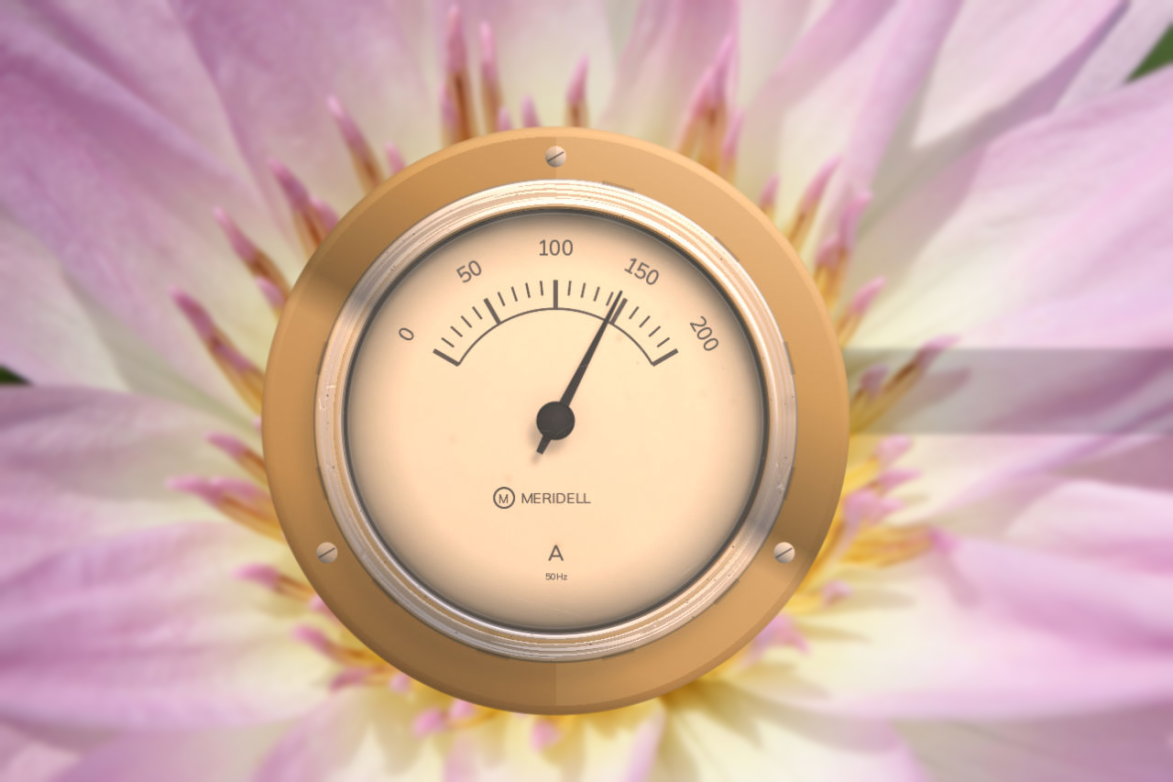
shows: value=145 unit=A
